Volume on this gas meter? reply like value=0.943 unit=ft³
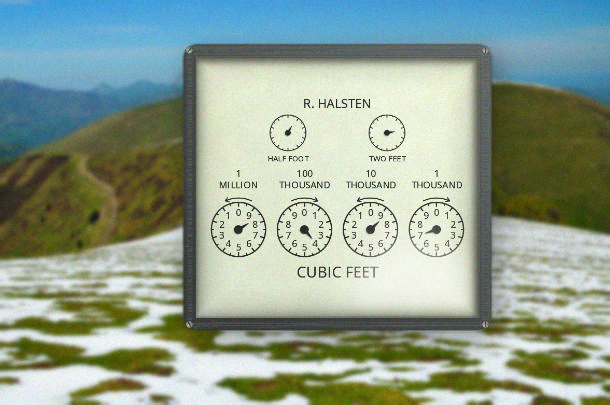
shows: value=838700 unit=ft³
